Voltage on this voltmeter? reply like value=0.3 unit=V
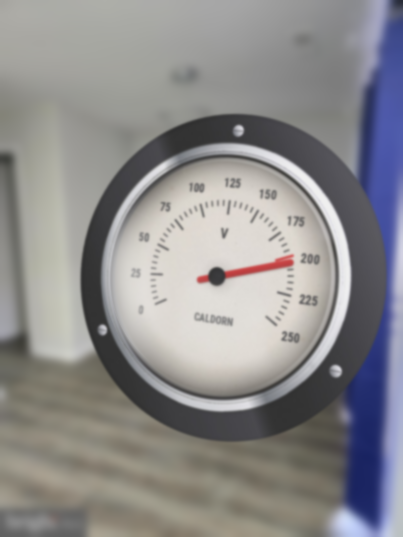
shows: value=200 unit=V
